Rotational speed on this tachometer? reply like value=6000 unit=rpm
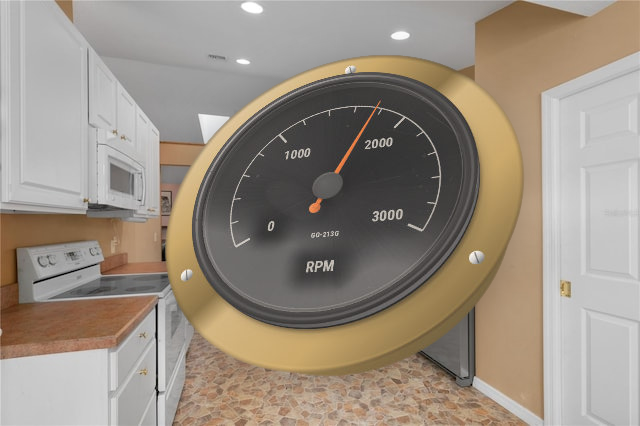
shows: value=1800 unit=rpm
